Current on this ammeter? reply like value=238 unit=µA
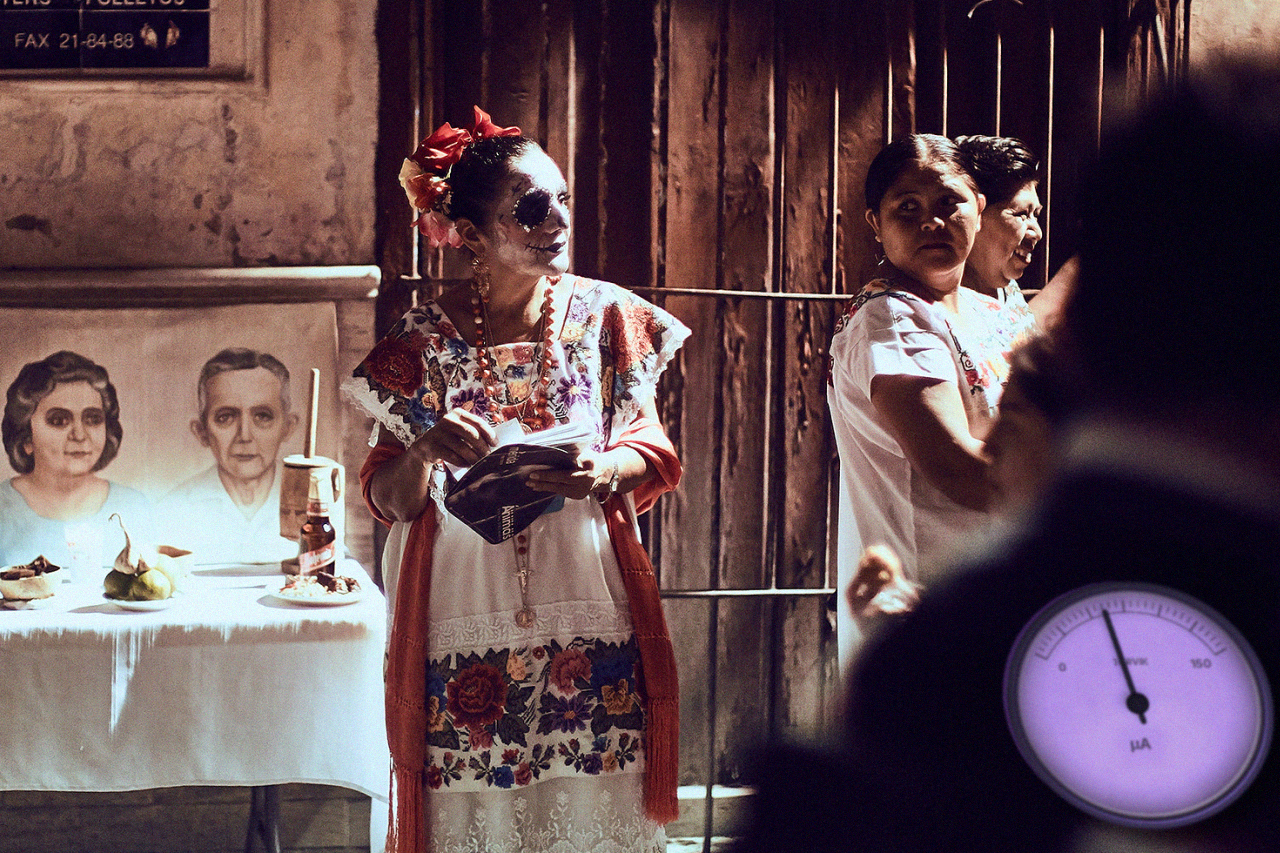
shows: value=60 unit=µA
